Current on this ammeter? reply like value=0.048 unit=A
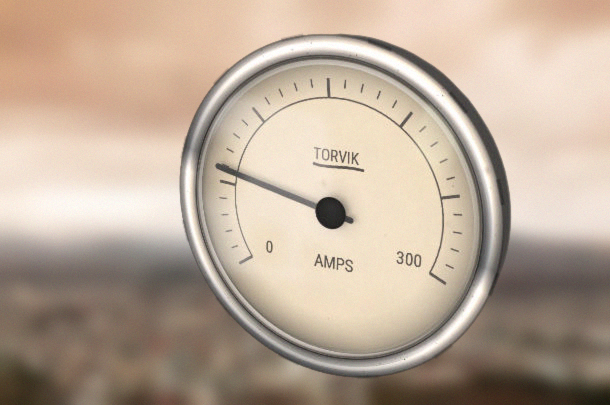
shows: value=60 unit=A
